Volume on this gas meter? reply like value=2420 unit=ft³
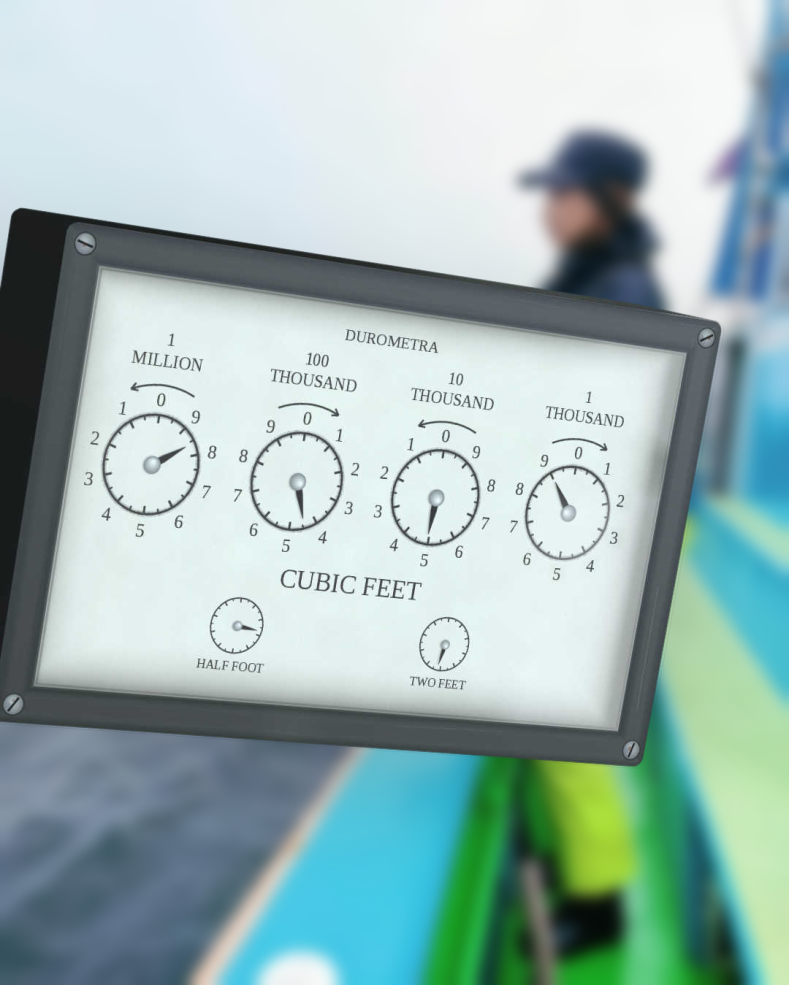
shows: value=844900 unit=ft³
